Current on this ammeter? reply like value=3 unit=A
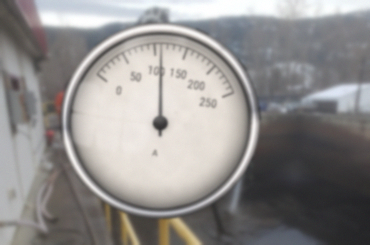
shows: value=110 unit=A
